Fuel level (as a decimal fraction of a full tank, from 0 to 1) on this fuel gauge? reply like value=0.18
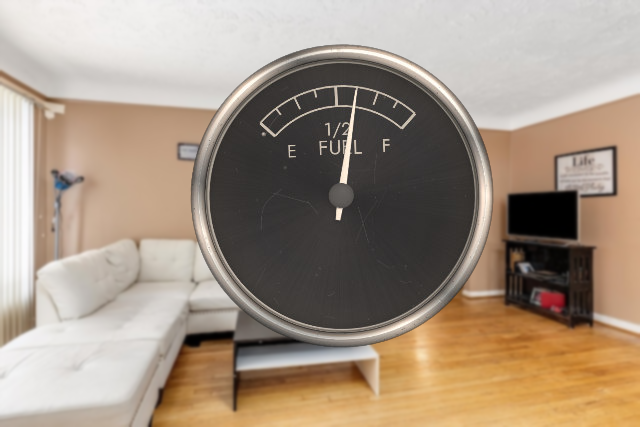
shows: value=0.625
